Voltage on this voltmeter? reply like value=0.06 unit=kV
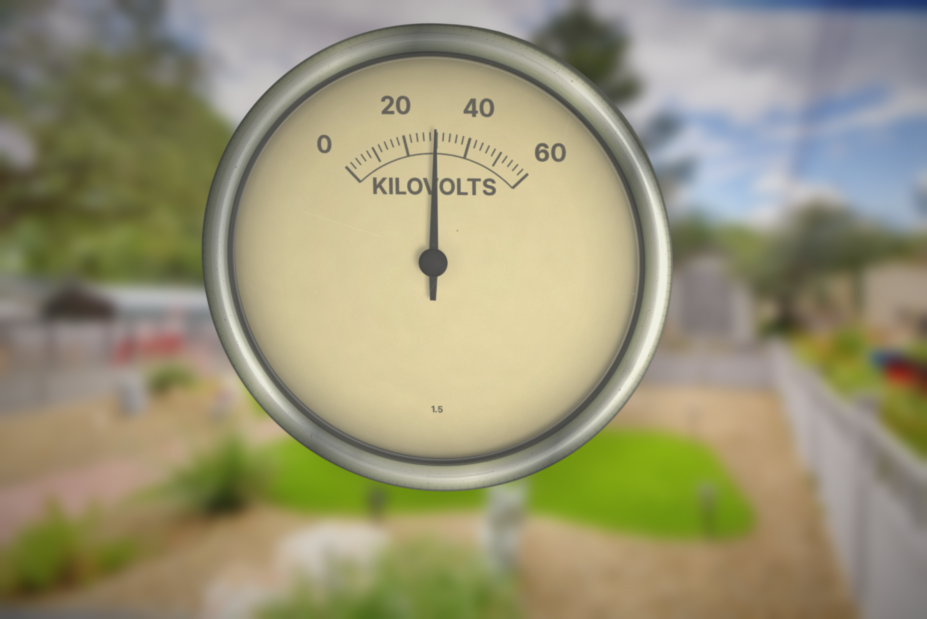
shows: value=30 unit=kV
